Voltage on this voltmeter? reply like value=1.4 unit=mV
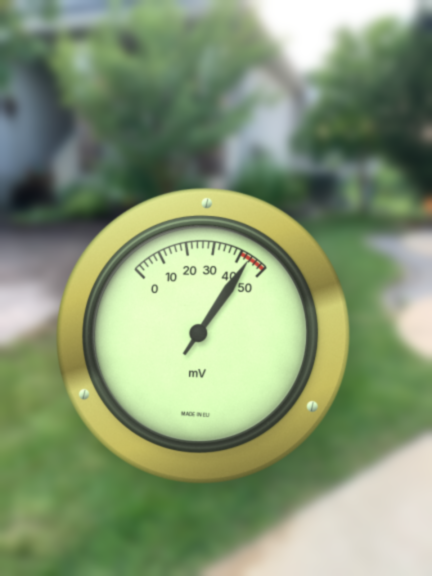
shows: value=44 unit=mV
